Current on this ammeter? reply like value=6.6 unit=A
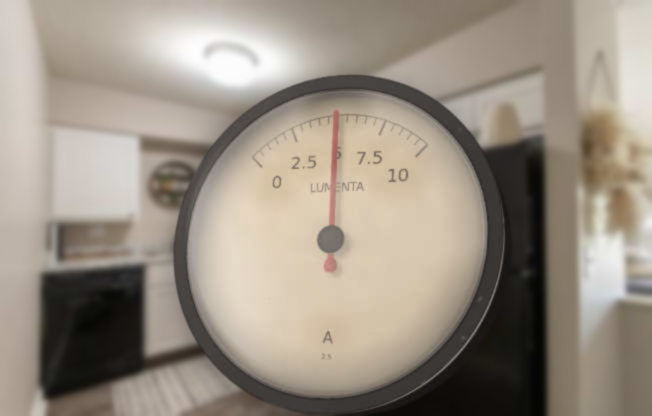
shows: value=5 unit=A
